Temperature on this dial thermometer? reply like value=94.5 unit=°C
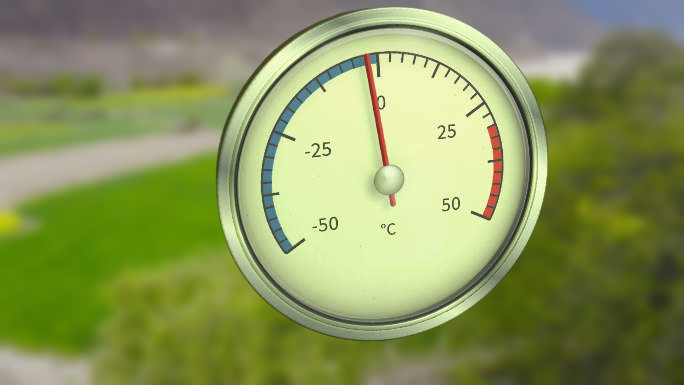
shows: value=-2.5 unit=°C
